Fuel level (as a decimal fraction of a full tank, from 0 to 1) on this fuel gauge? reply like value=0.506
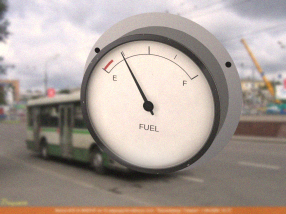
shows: value=0.25
